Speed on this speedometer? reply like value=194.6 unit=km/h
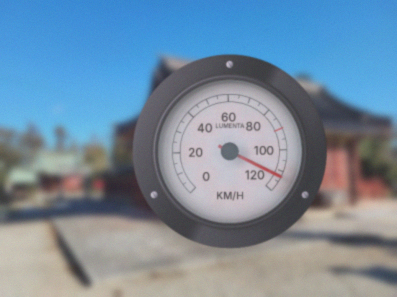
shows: value=112.5 unit=km/h
